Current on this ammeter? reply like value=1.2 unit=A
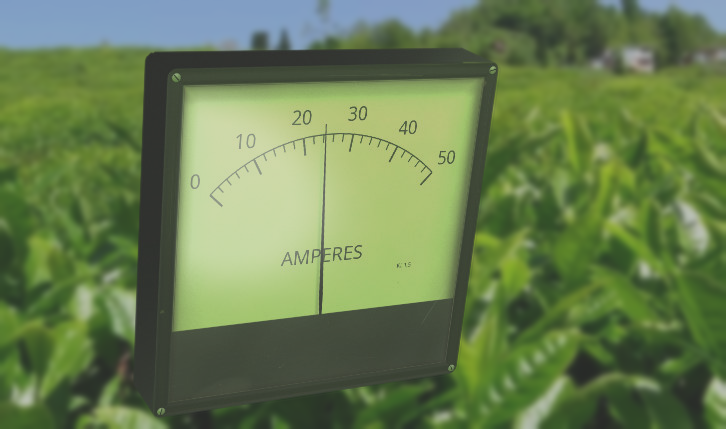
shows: value=24 unit=A
